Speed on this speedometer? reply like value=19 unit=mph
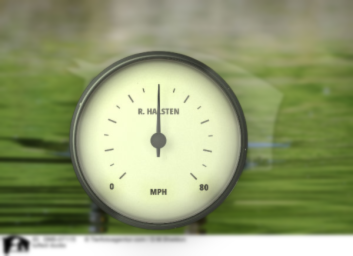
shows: value=40 unit=mph
